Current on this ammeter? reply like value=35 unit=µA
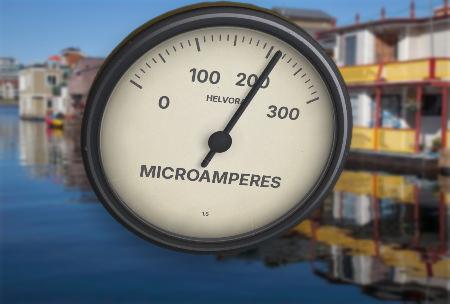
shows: value=210 unit=µA
